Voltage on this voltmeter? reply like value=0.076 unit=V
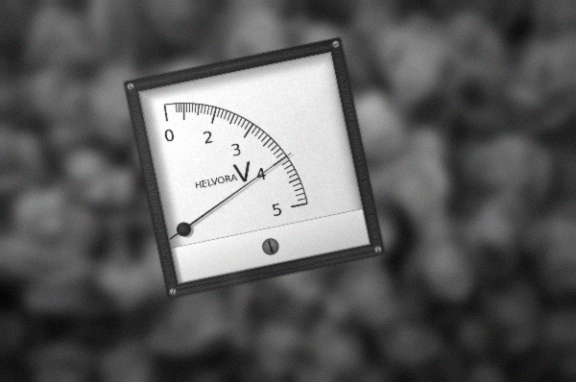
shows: value=4 unit=V
